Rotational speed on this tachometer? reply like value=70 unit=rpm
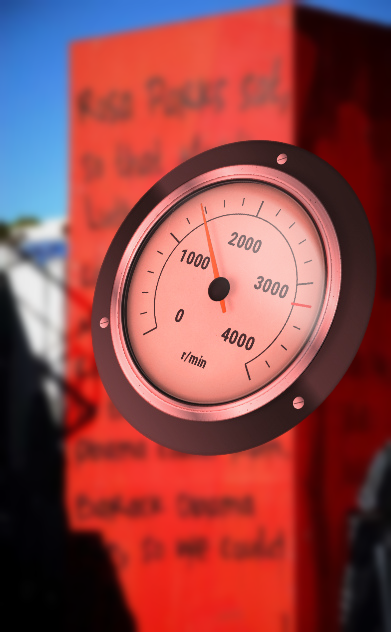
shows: value=1400 unit=rpm
